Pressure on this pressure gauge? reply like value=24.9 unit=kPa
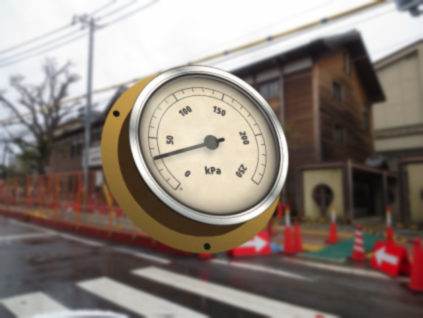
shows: value=30 unit=kPa
